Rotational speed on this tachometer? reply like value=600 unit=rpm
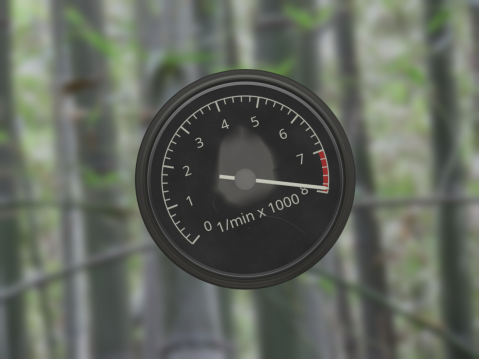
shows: value=7900 unit=rpm
